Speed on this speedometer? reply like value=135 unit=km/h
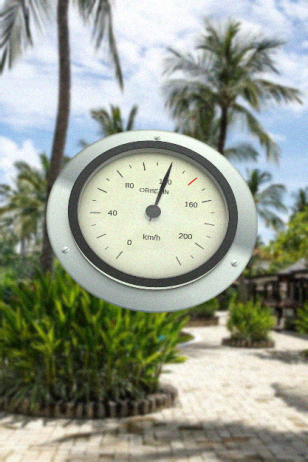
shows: value=120 unit=km/h
